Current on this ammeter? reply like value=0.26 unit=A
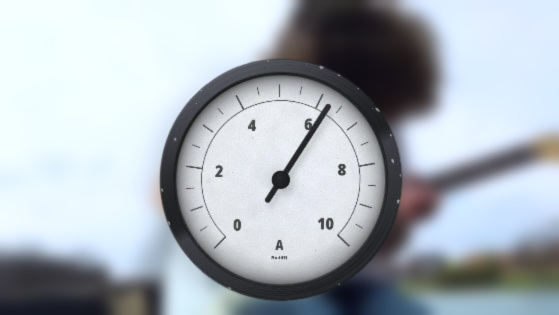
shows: value=6.25 unit=A
